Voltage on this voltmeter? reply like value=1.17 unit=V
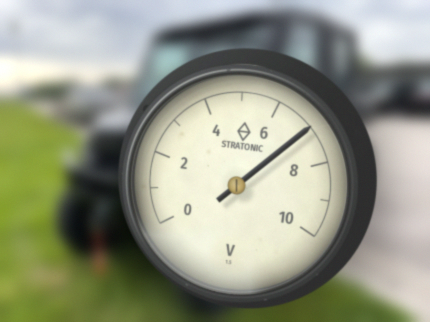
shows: value=7 unit=V
